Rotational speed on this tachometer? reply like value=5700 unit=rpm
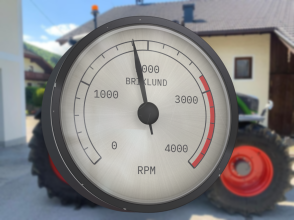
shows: value=1800 unit=rpm
